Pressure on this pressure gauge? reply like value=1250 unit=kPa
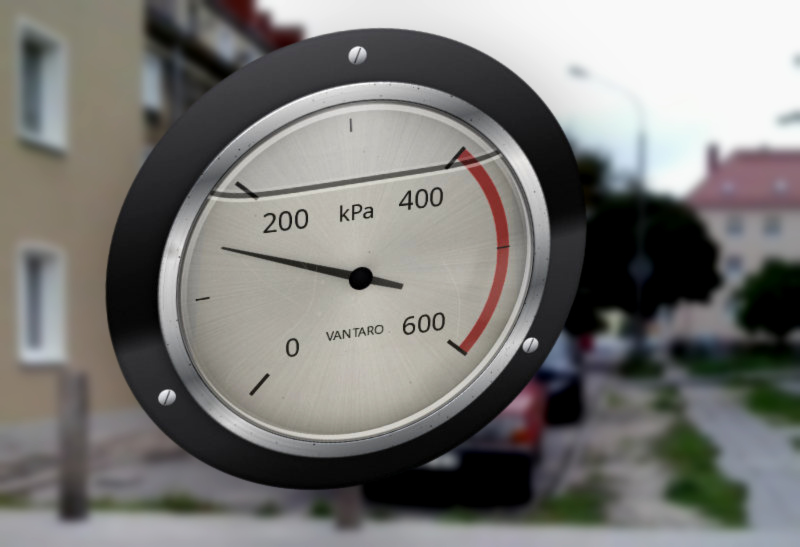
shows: value=150 unit=kPa
